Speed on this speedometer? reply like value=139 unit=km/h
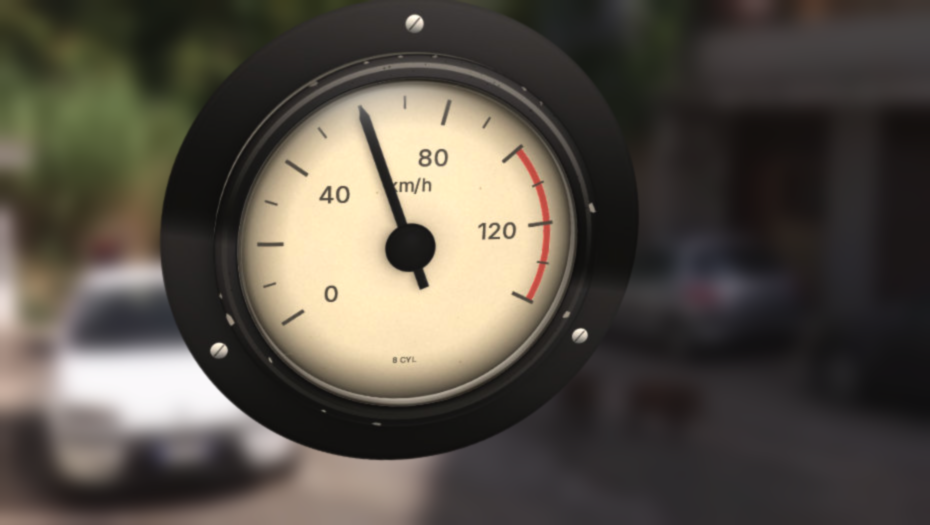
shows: value=60 unit=km/h
